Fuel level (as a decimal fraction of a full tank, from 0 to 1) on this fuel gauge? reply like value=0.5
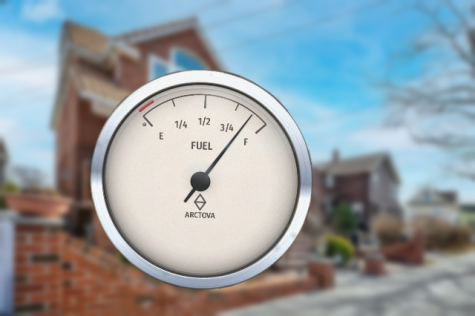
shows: value=0.875
